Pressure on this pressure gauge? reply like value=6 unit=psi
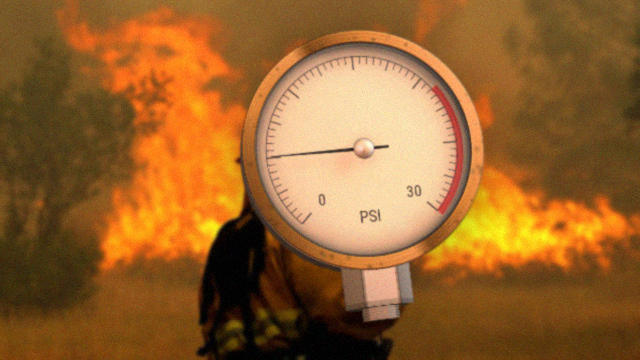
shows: value=5 unit=psi
